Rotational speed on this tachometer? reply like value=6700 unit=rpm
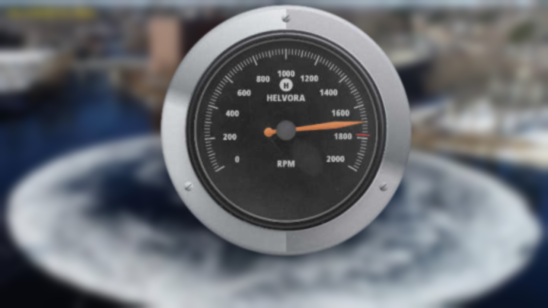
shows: value=1700 unit=rpm
